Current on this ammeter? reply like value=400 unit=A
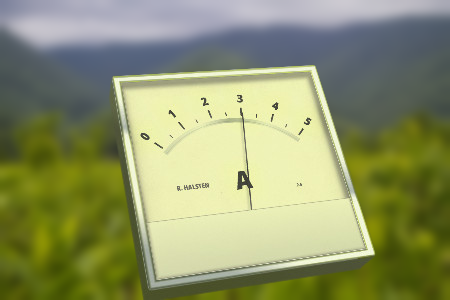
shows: value=3 unit=A
